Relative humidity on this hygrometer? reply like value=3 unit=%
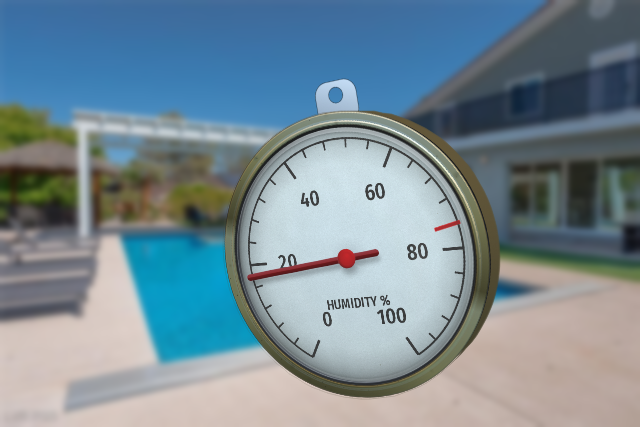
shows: value=18 unit=%
